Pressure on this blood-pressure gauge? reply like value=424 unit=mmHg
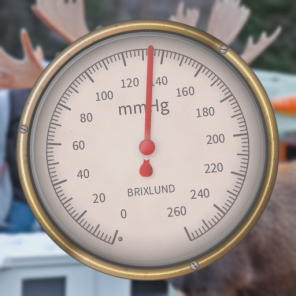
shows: value=134 unit=mmHg
